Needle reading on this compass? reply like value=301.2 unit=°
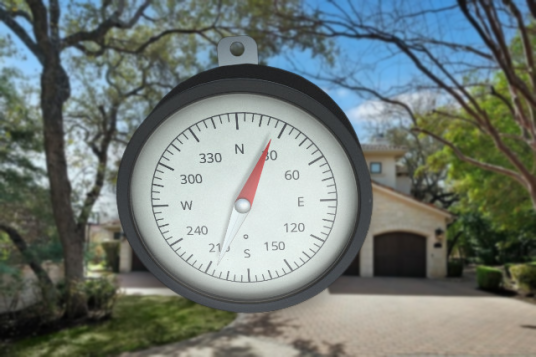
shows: value=25 unit=°
